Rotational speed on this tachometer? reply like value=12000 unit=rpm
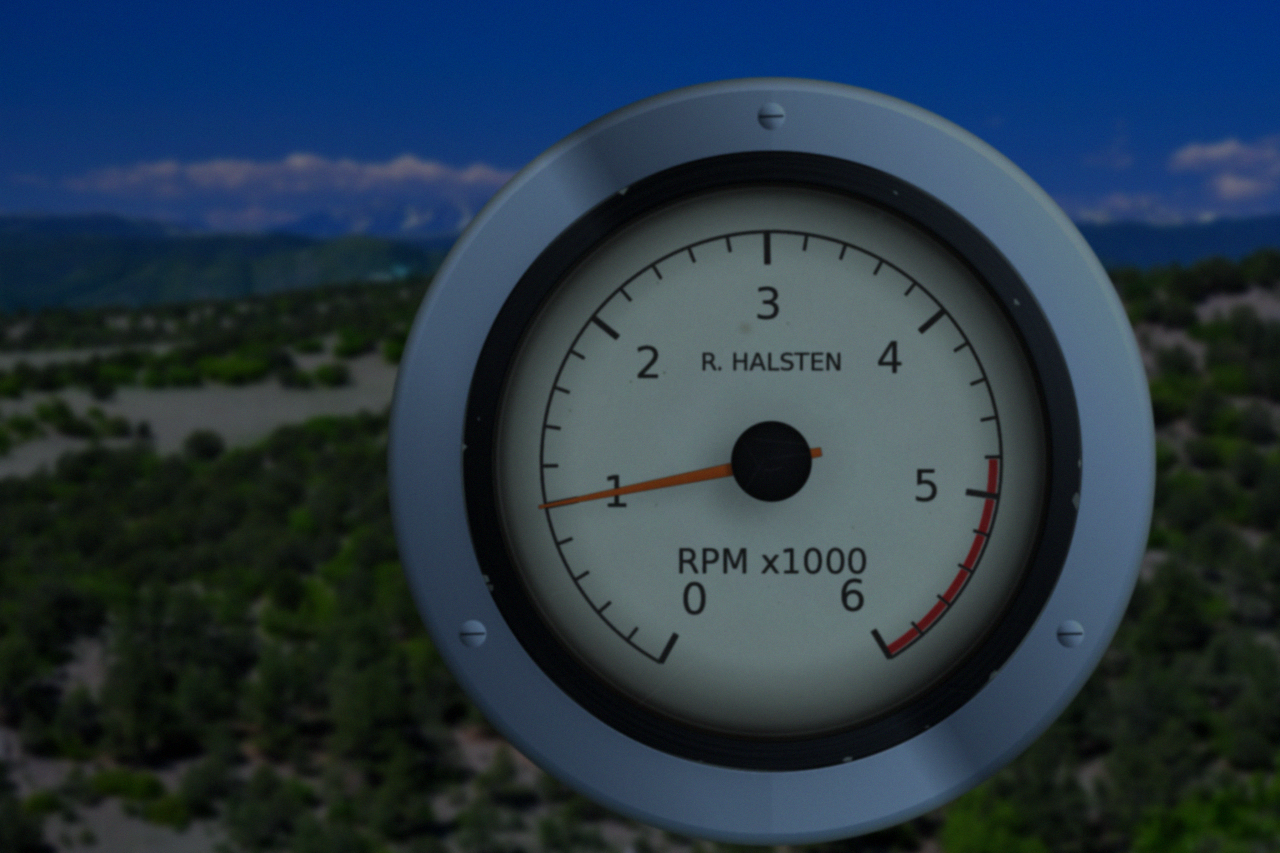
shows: value=1000 unit=rpm
